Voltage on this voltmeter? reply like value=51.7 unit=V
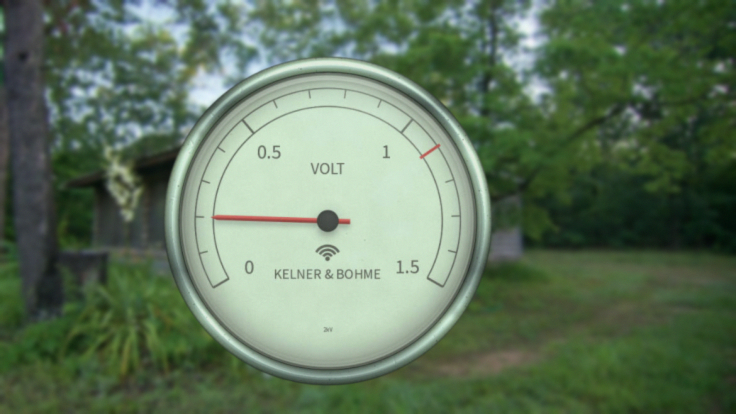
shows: value=0.2 unit=V
